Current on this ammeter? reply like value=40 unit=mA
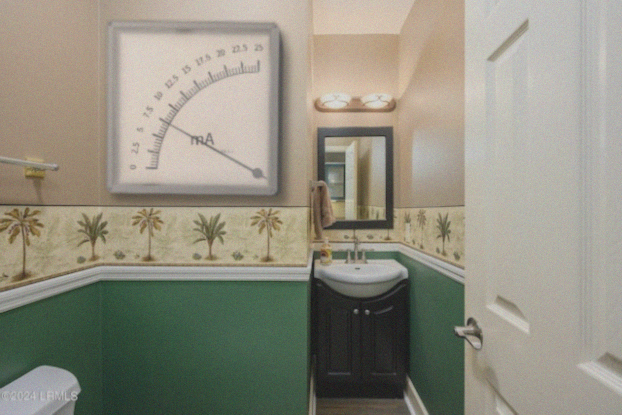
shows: value=7.5 unit=mA
